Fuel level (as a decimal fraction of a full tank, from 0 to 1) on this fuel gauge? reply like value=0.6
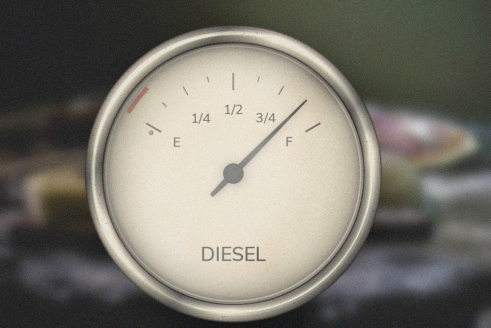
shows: value=0.875
